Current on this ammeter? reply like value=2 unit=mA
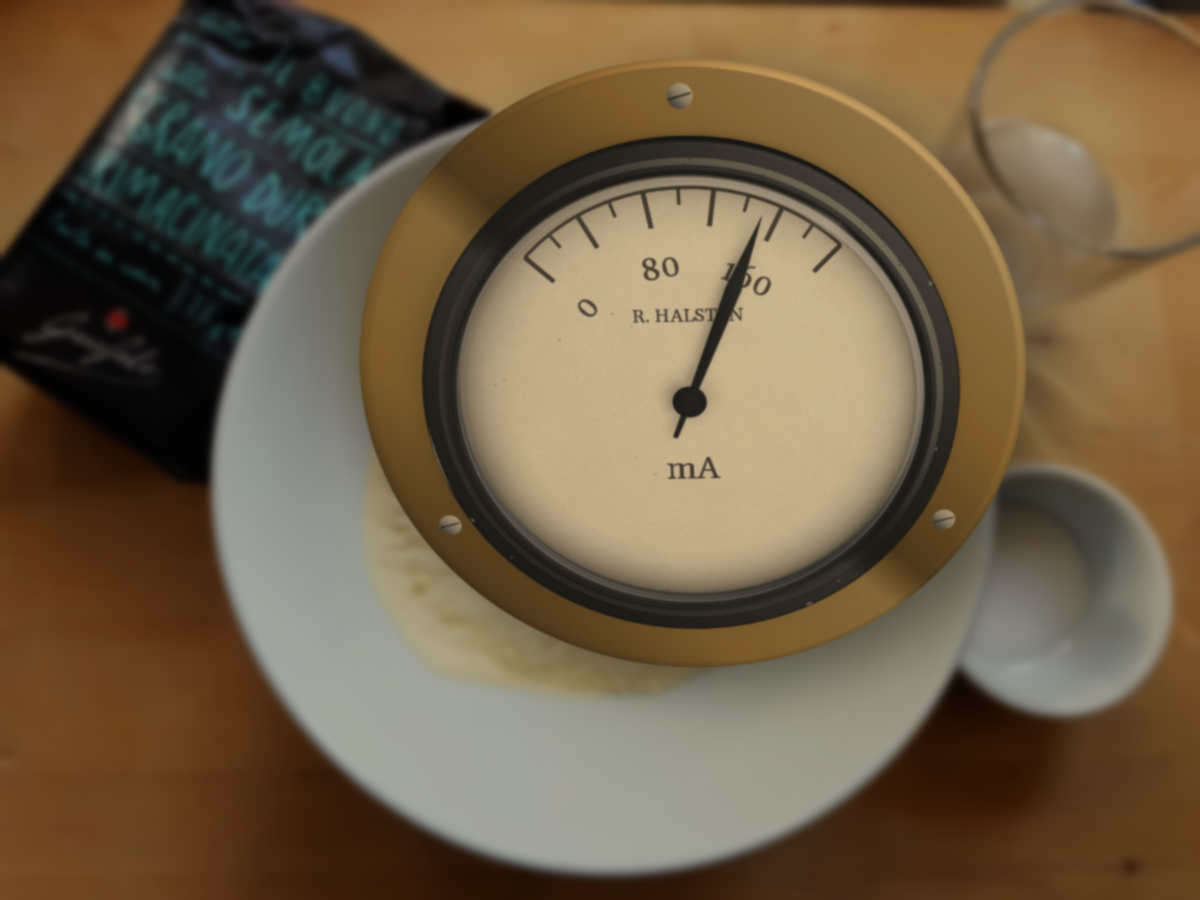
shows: value=150 unit=mA
